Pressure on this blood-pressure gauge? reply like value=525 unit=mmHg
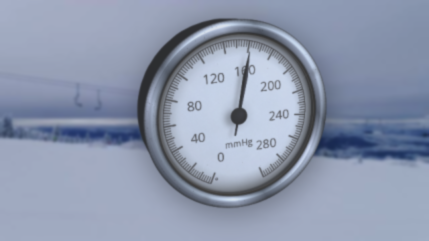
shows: value=160 unit=mmHg
